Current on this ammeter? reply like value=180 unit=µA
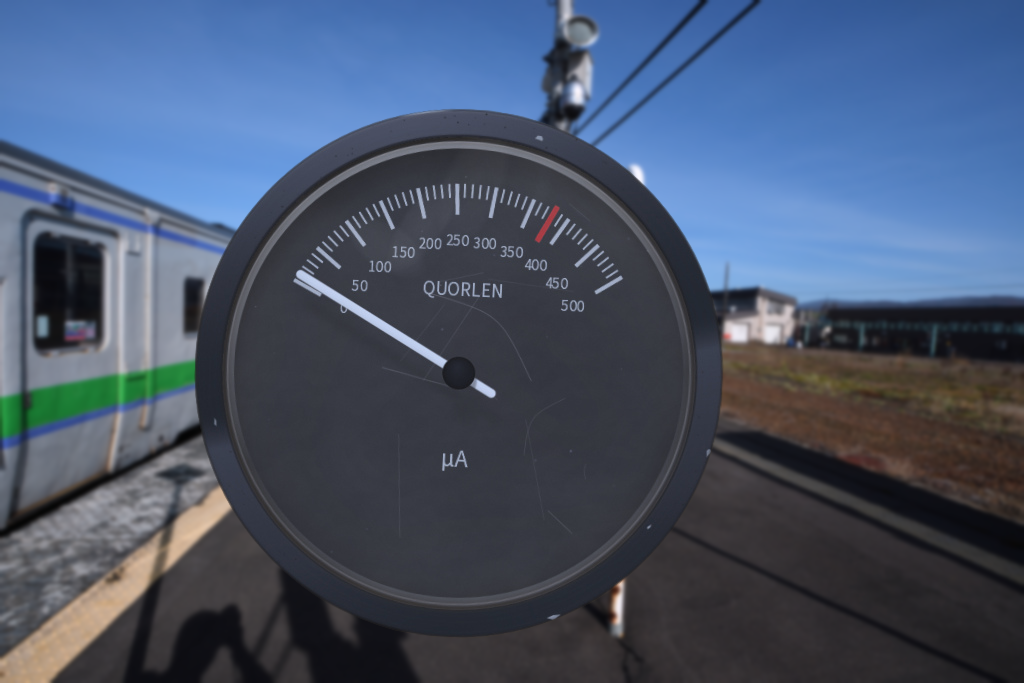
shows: value=10 unit=µA
